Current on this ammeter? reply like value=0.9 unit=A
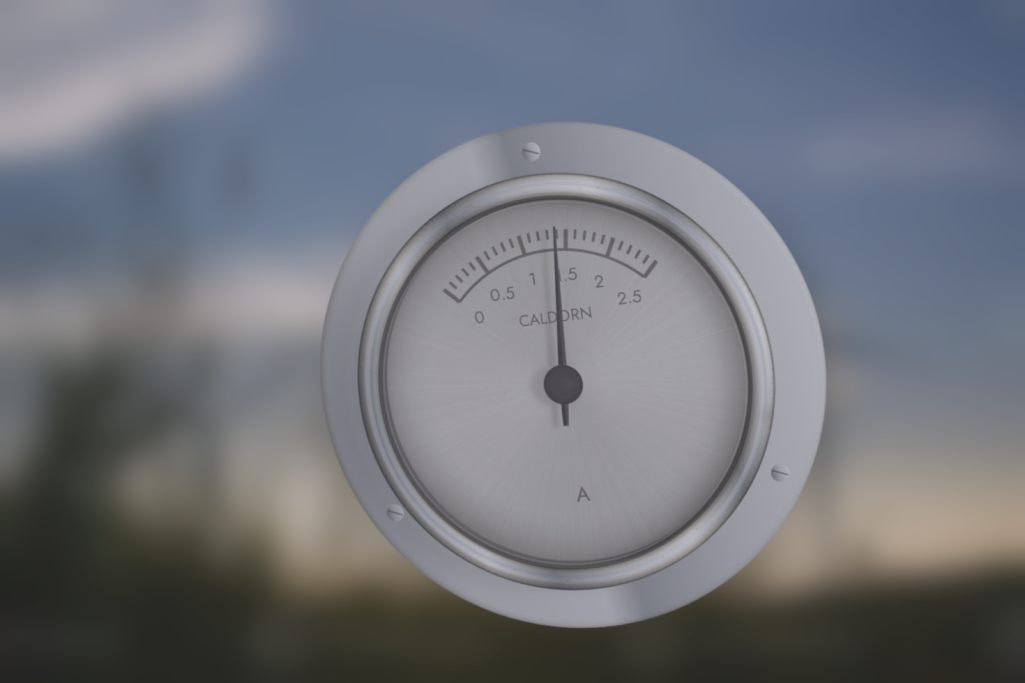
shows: value=1.4 unit=A
